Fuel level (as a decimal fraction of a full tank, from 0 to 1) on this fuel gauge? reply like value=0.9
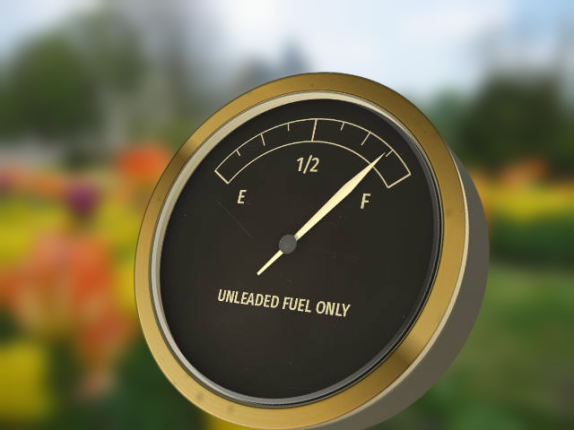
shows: value=0.875
